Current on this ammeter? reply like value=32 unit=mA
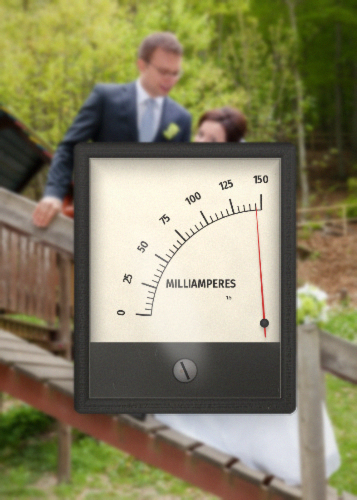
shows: value=145 unit=mA
